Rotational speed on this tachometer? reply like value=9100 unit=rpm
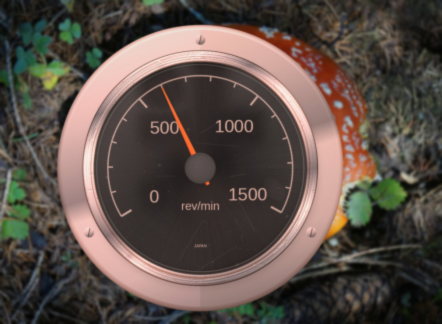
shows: value=600 unit=rpm
